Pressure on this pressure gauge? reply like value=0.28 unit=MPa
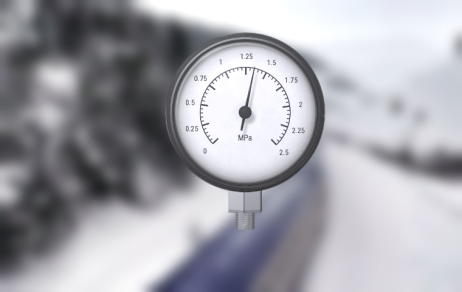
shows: value=1.35 unit=MPa
